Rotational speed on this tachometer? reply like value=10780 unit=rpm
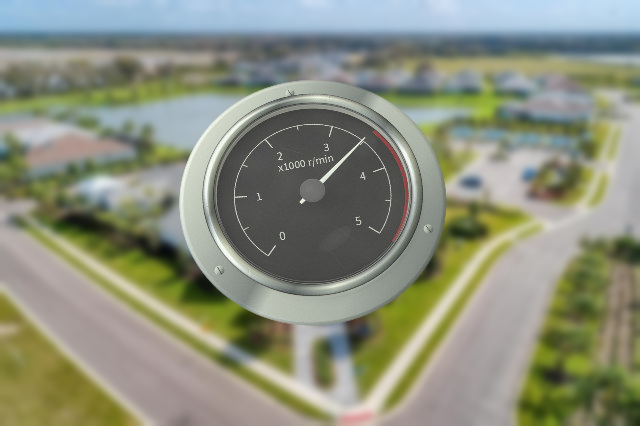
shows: value=3500 unit=rpm
